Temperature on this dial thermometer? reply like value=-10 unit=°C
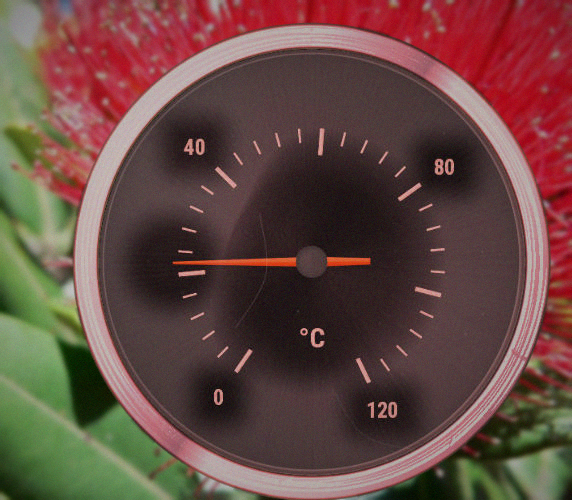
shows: value=22 unit=°C
